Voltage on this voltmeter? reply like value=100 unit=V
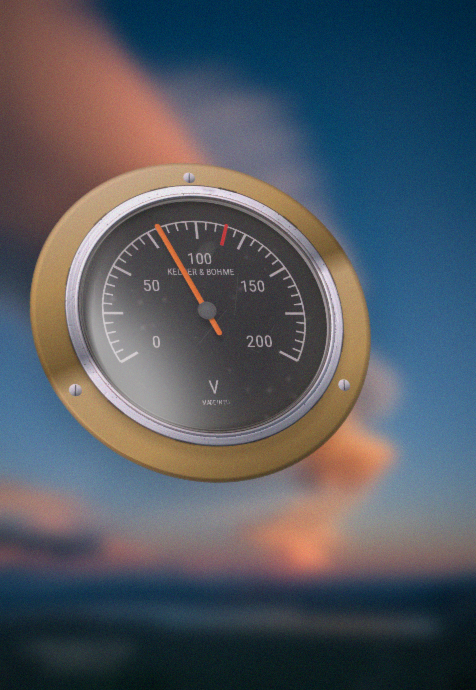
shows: value=80 unit=V
